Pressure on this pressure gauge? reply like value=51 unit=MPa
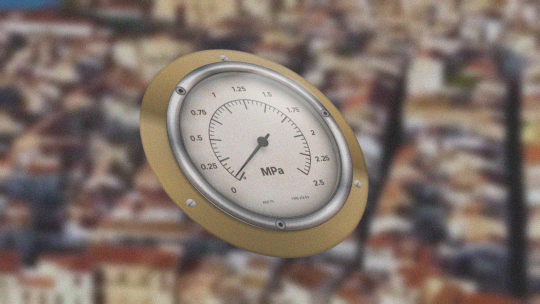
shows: value=0.05 unit=MPa
